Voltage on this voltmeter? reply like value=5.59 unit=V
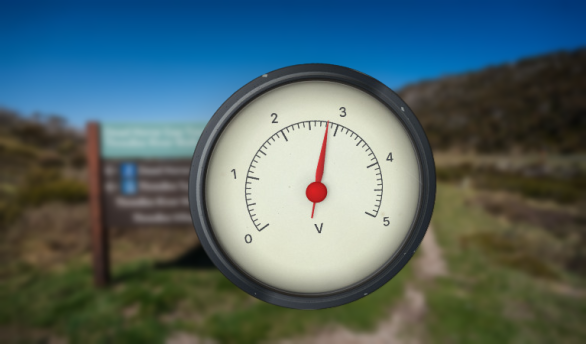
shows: value=2.8 unit=V
